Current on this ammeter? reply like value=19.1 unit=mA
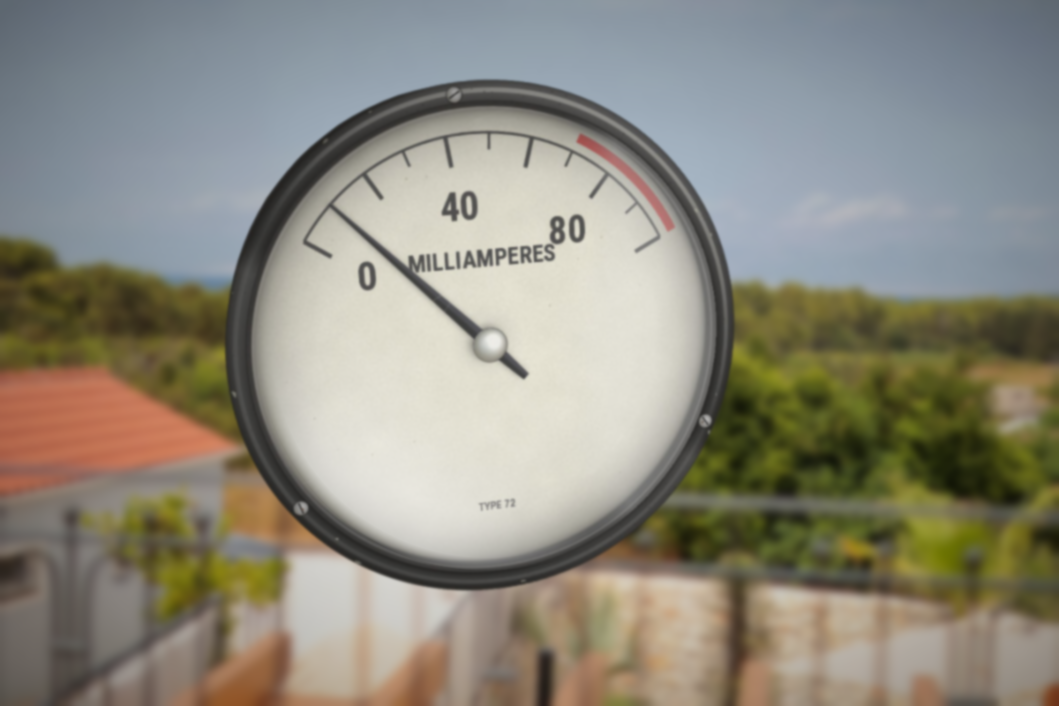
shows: value=10 unit=mA
